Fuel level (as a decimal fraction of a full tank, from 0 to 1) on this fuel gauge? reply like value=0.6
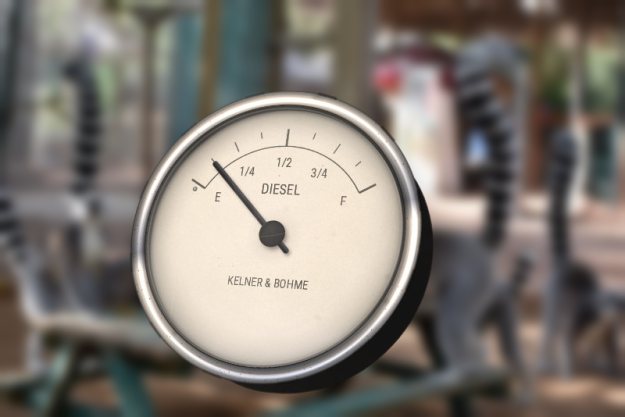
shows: value=0.125
